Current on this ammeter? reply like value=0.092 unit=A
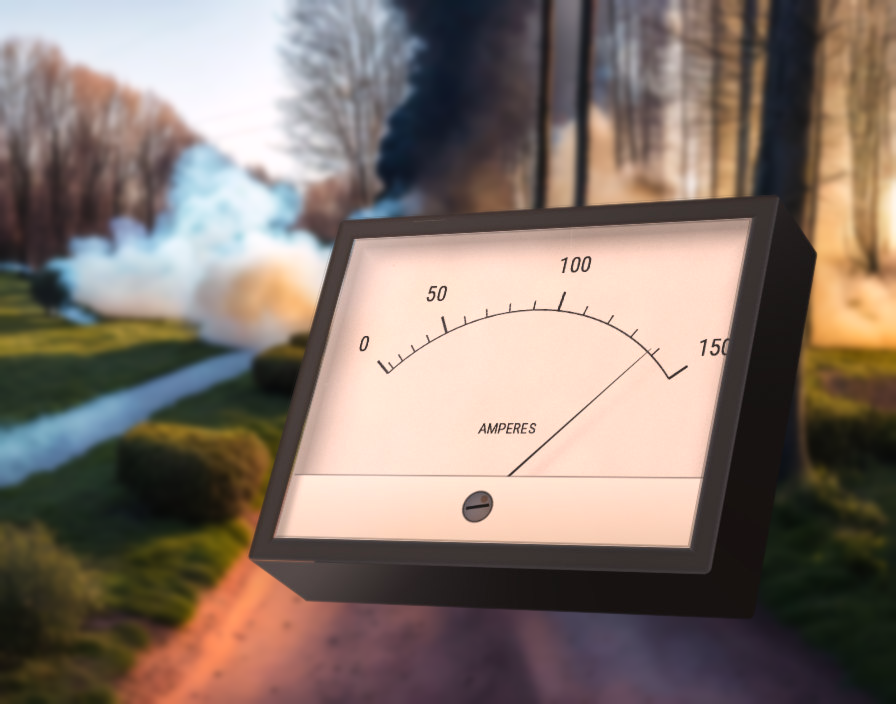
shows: value=140 unit=A
